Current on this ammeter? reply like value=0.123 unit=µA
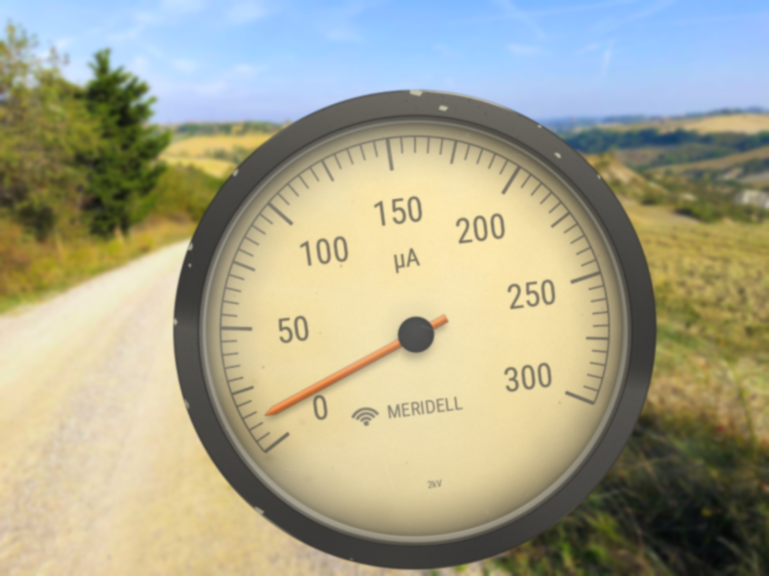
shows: value=12.5 unit=µA
